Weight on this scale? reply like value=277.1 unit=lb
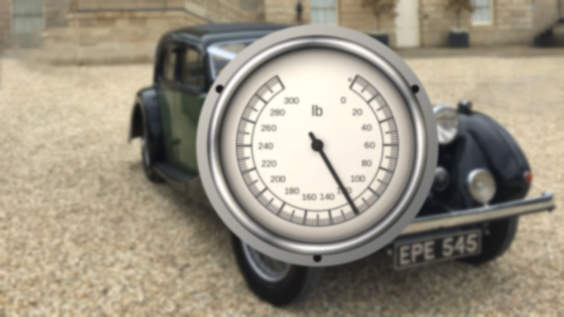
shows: value=120 unit=lb
